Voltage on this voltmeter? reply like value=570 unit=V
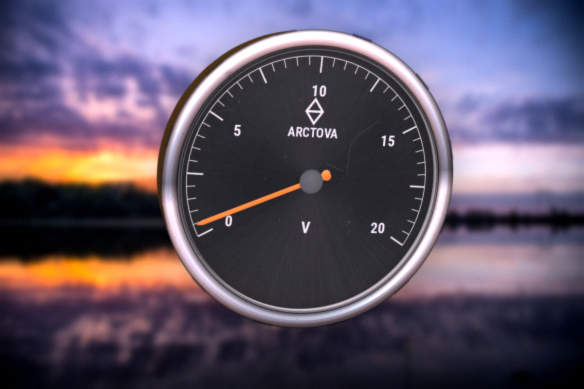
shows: value=0.5 unit=V
